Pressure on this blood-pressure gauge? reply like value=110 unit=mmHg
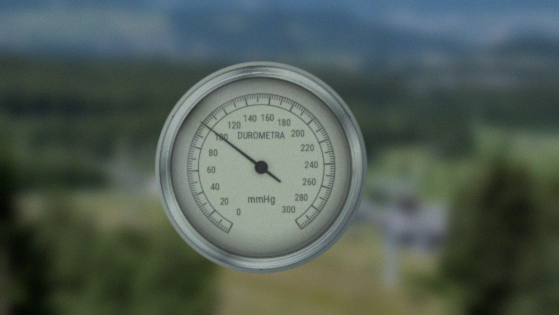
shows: value=100 unit=mmHg
